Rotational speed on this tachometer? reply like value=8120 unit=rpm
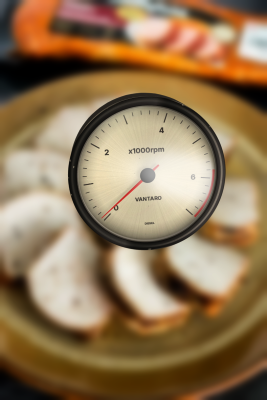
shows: value=100 unit=rpm
